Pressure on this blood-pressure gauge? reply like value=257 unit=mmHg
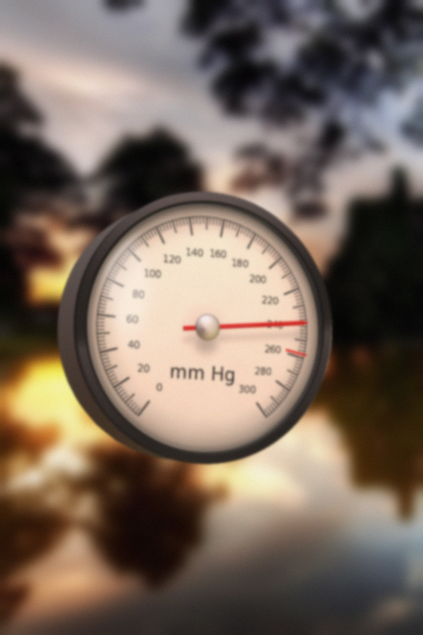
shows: value=240 unit=mmHg
